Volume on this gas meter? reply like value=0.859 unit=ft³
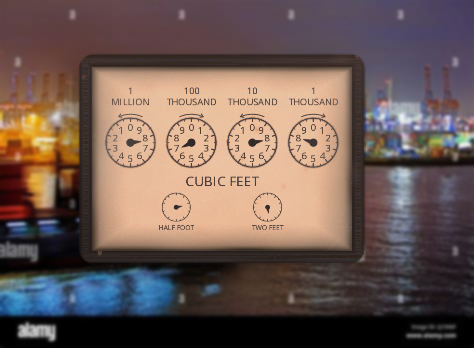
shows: value=767800 unit=ft³
